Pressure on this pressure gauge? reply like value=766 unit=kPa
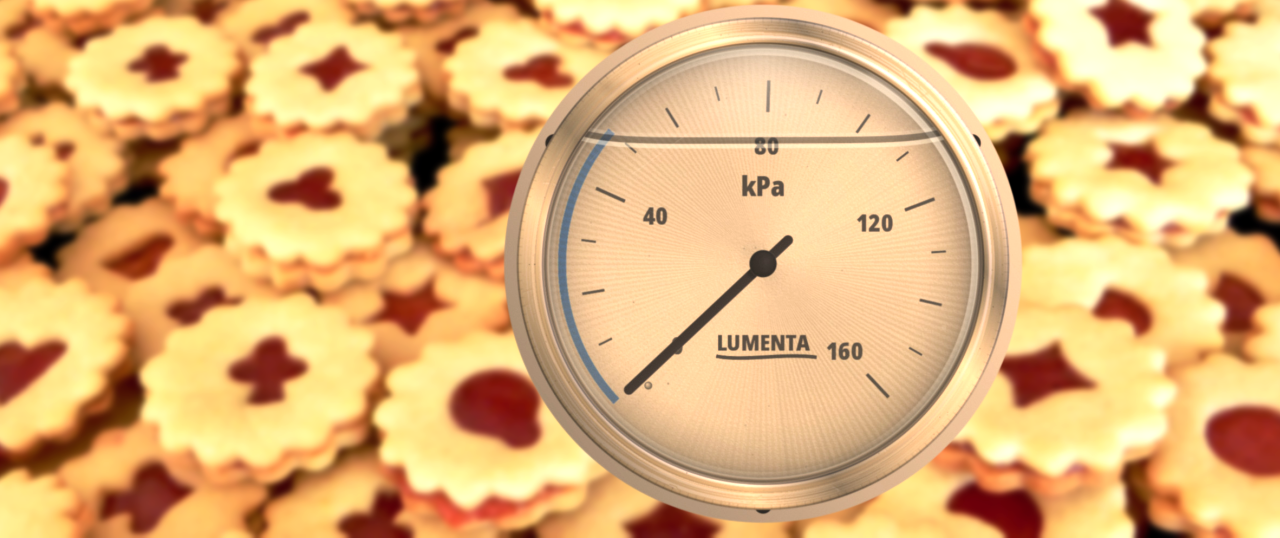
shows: value=0 unit=kPa
